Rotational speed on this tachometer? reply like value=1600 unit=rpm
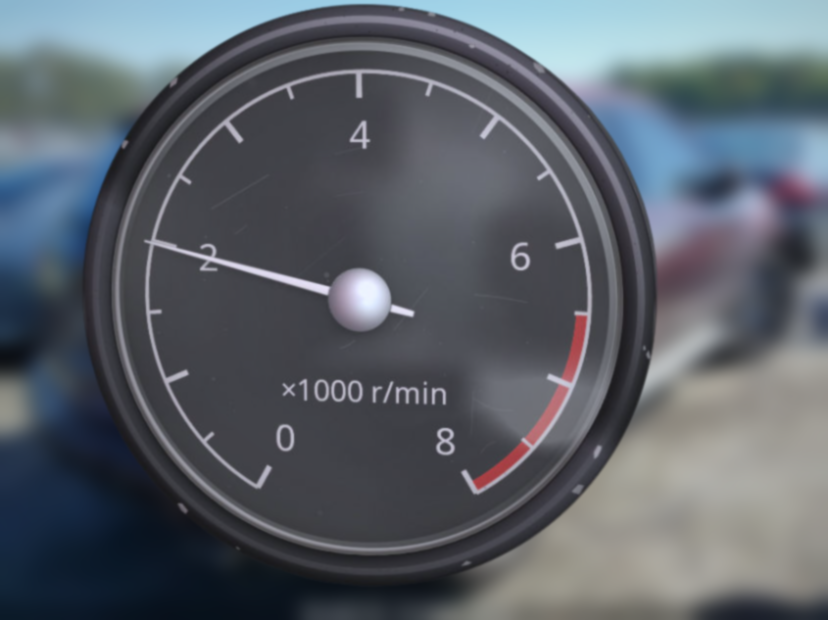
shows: value=2000 unit=rpm
